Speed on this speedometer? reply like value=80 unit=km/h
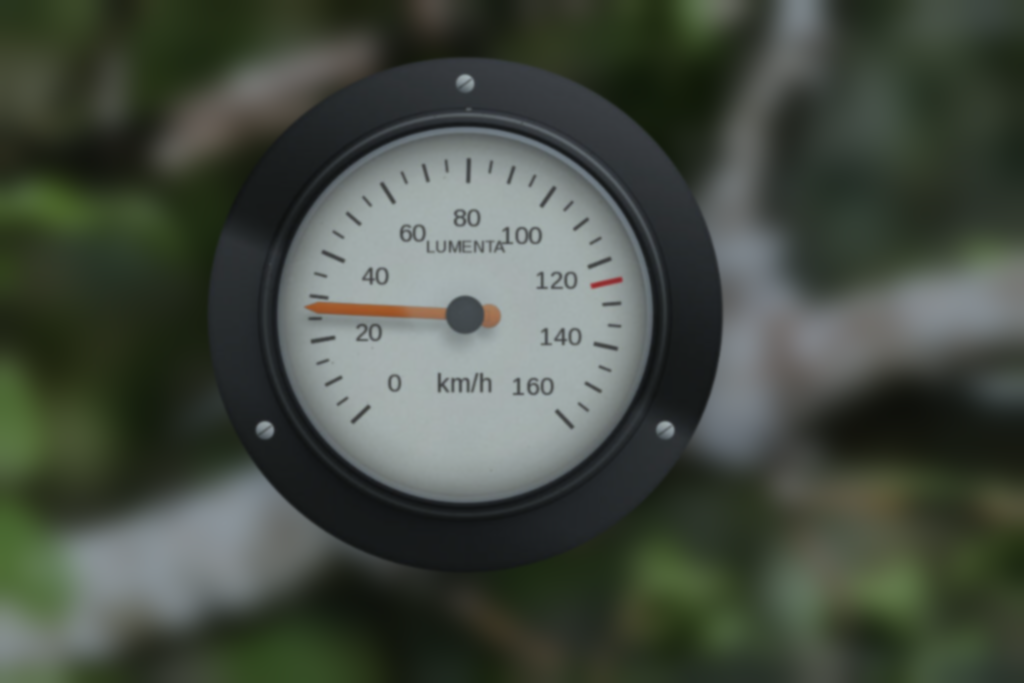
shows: value=27.5 unit=km/h
